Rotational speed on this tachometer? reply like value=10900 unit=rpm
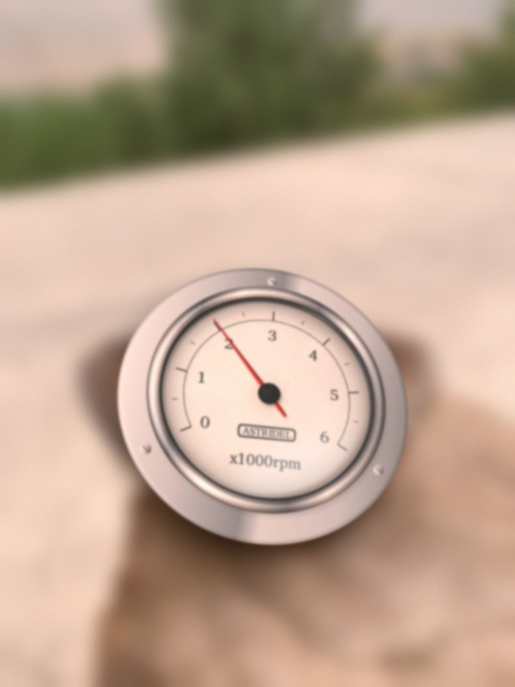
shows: value=2000 unit=rpm
